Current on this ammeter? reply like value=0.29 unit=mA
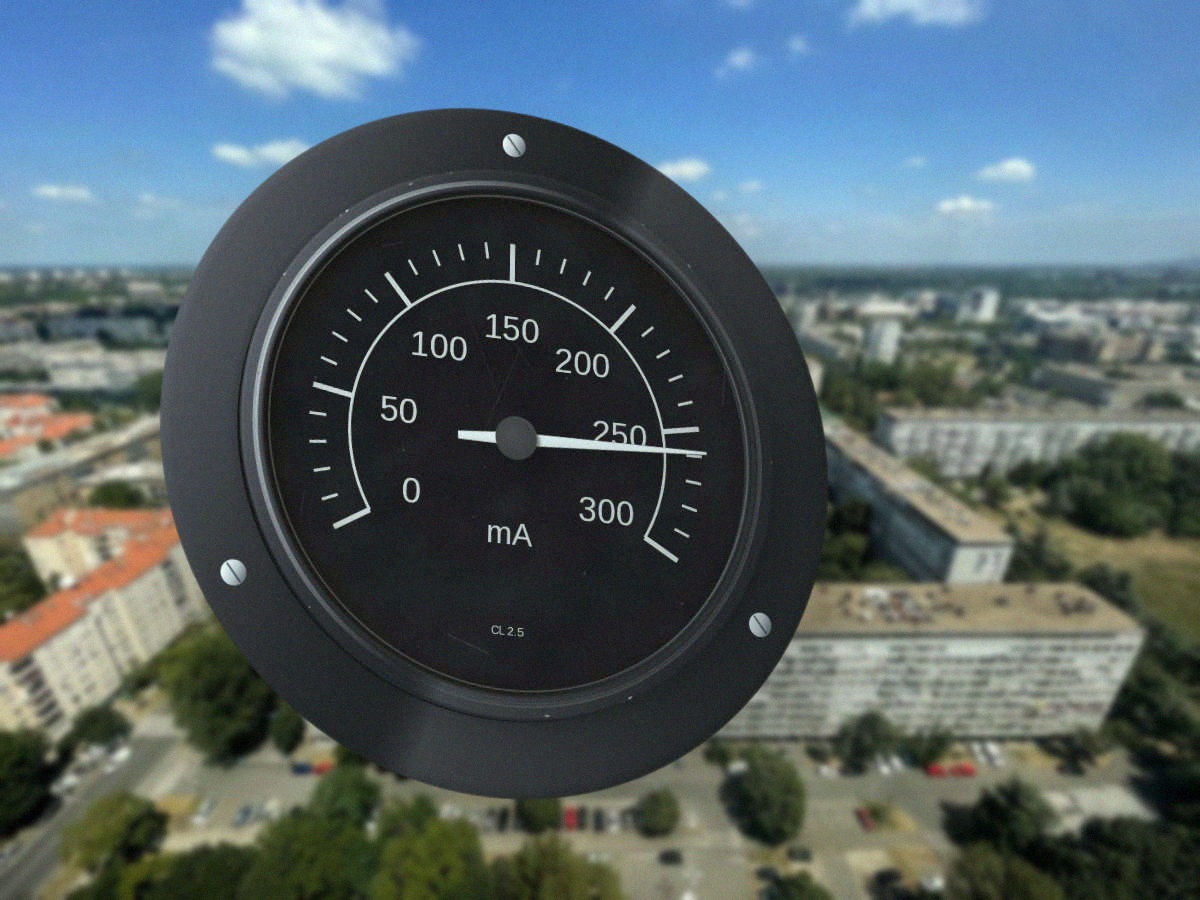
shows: value=260 unit=mA
